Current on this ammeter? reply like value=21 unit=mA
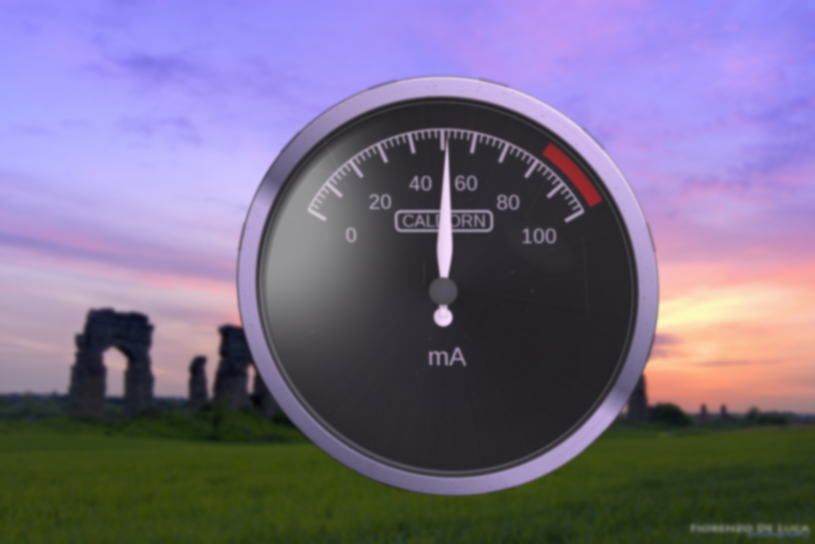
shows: value=52 unit=mA
